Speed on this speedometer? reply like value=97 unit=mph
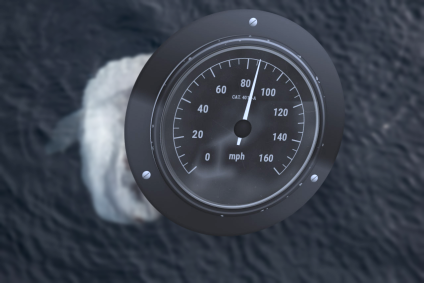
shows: value=85 unit=mph
